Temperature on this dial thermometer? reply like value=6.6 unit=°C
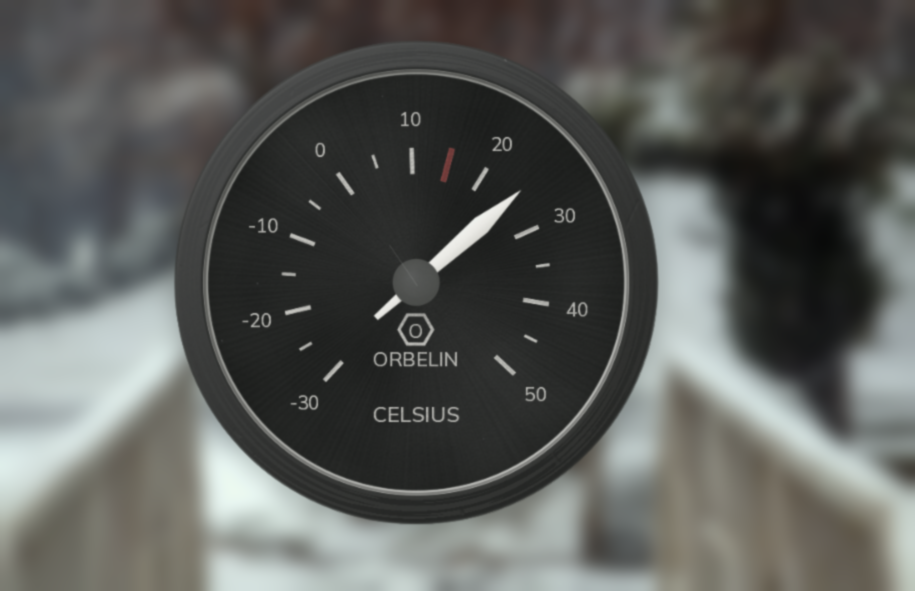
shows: value=25 unit=°C
